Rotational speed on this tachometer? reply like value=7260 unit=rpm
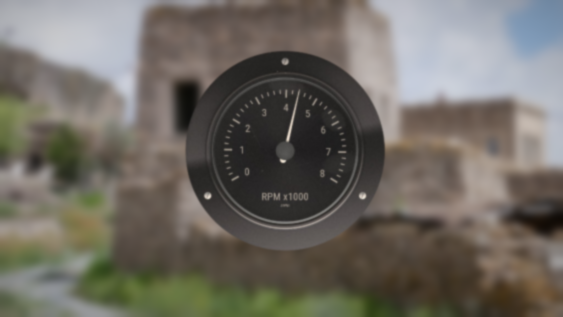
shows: value=4400 unit=rpm
